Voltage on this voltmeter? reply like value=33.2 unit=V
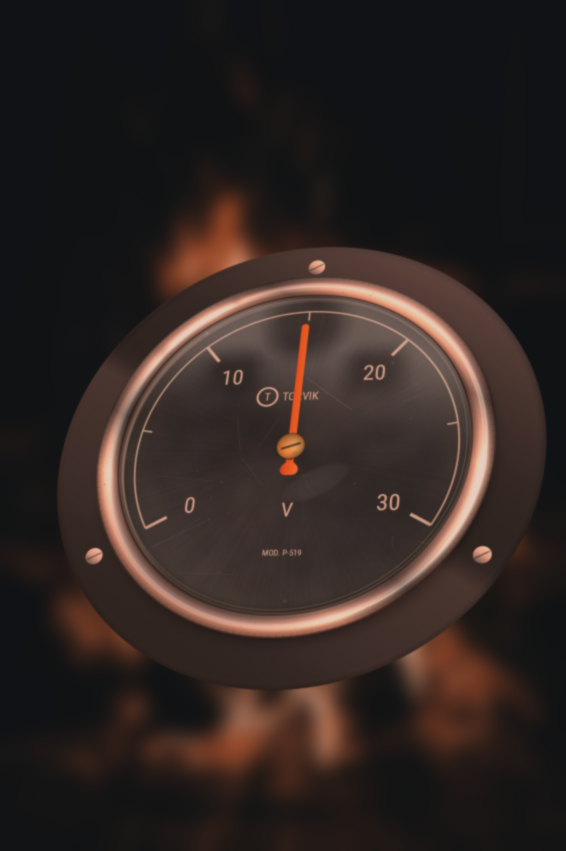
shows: value=15 unit=V
